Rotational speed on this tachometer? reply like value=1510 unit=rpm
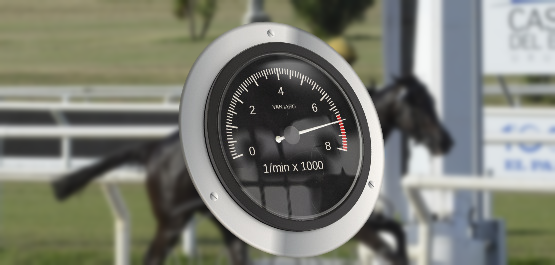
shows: value=7000 unit=rpm
